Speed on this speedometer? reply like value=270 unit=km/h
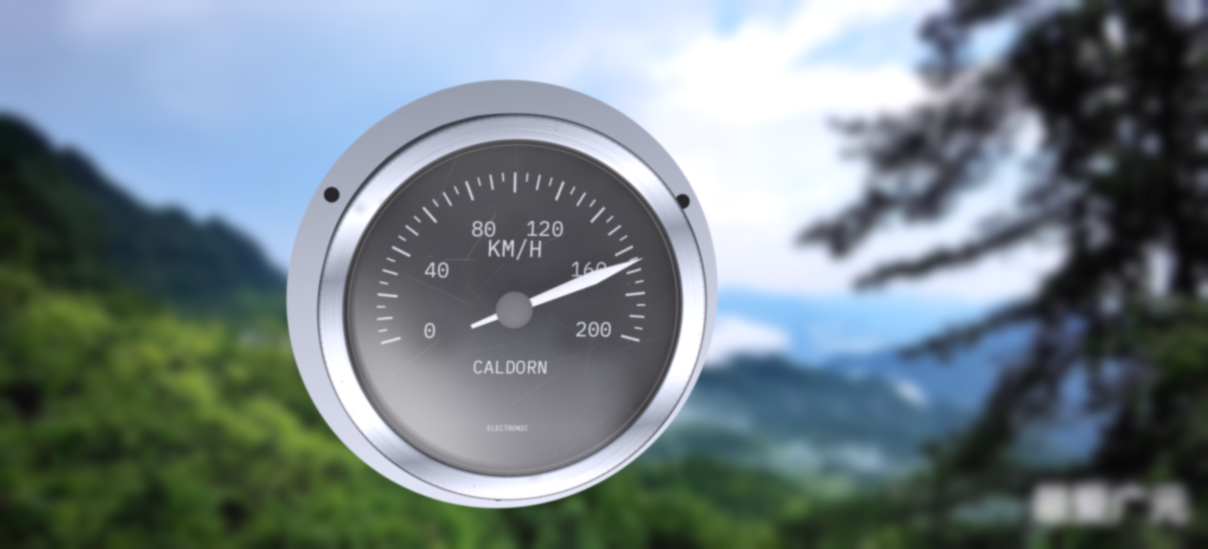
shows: value=165 unit=km/h
